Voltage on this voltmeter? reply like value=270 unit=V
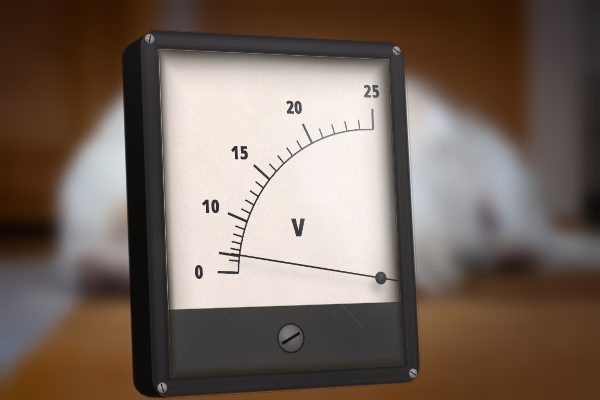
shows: value=5 unit=V
